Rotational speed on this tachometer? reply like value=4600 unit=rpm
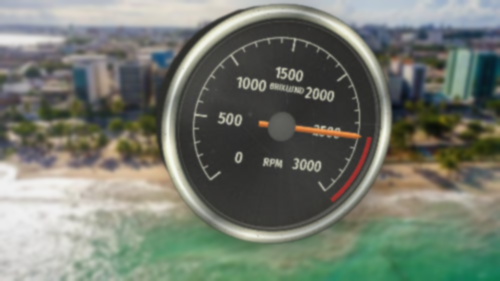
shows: value=2500 unit=rpm
